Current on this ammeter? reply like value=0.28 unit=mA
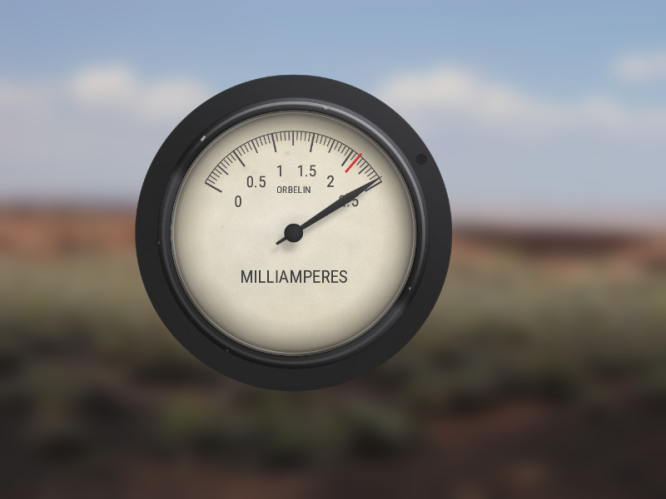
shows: value=2.45 unit=mA
